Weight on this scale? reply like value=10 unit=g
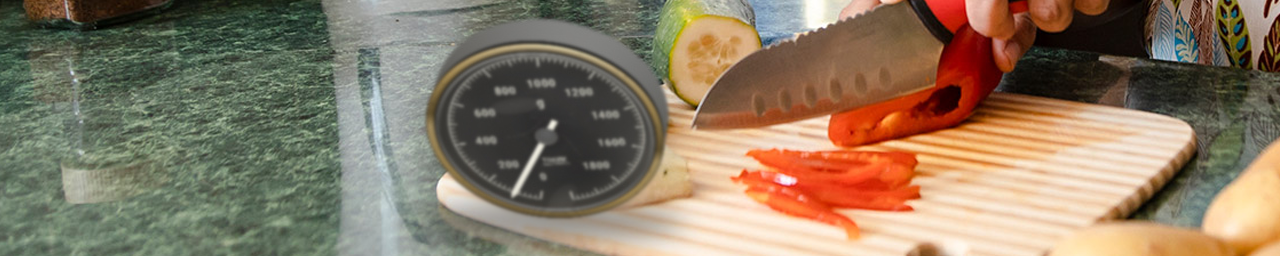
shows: value=100 unit=g
